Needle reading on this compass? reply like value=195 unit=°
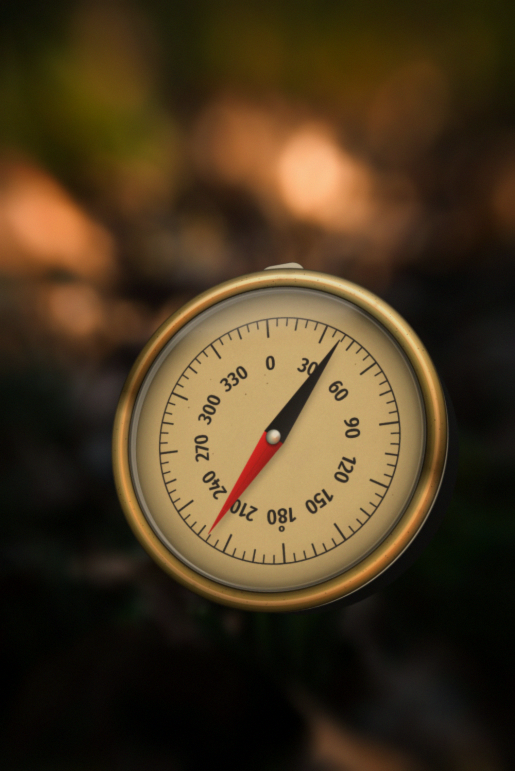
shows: value=220 unit=°
